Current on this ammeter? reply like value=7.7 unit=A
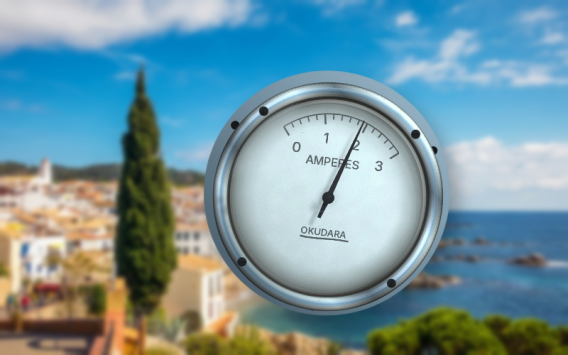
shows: value=1.9 unit=A
